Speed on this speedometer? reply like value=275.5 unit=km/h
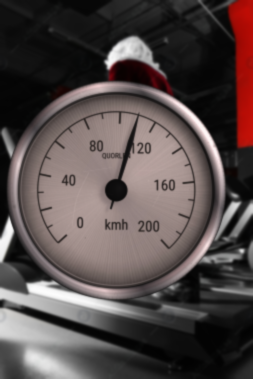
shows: value=110 unit=km/h
